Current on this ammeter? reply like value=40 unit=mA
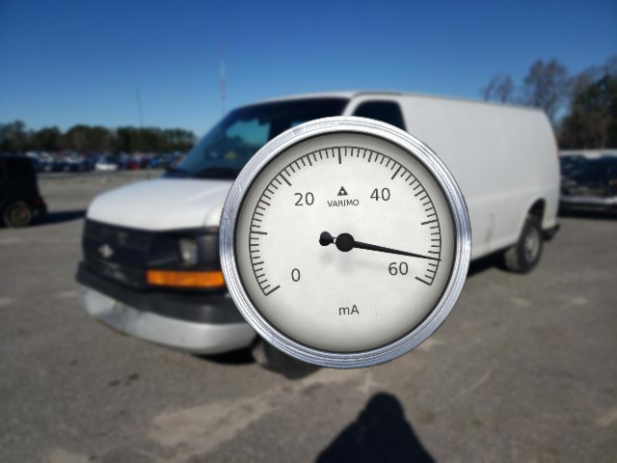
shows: value=56 unit=mA
